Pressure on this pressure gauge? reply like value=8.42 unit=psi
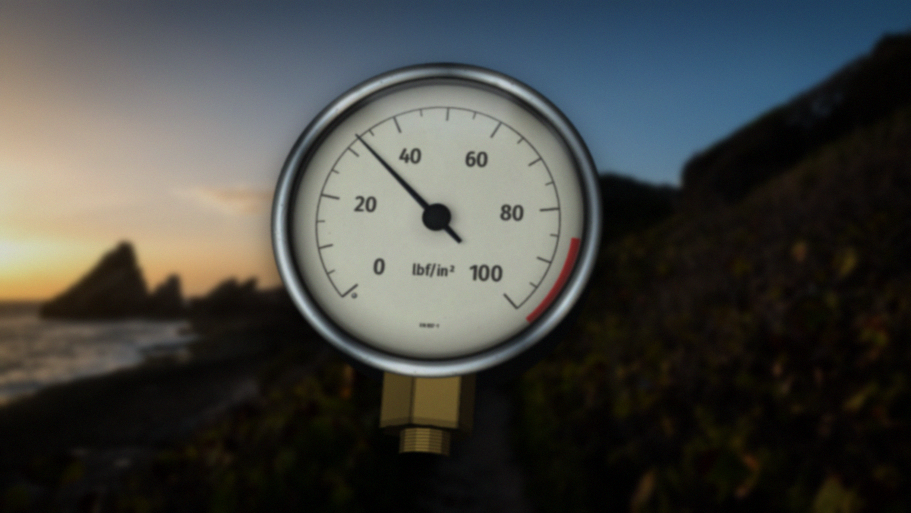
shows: value=32.5 unit=psi
